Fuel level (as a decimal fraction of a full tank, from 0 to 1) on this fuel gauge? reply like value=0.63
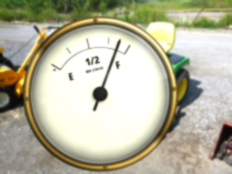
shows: value=0.875
